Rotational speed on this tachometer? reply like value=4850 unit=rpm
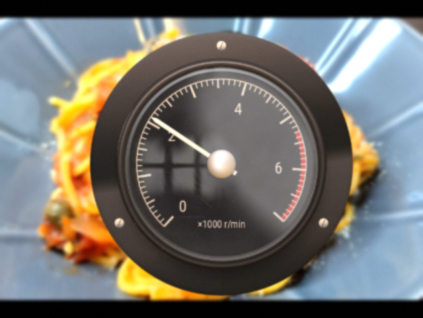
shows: value=2100 unit=rpm
